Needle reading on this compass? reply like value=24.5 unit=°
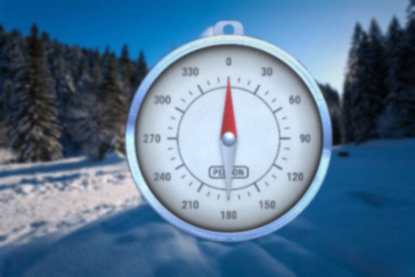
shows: value=0 unit=°
